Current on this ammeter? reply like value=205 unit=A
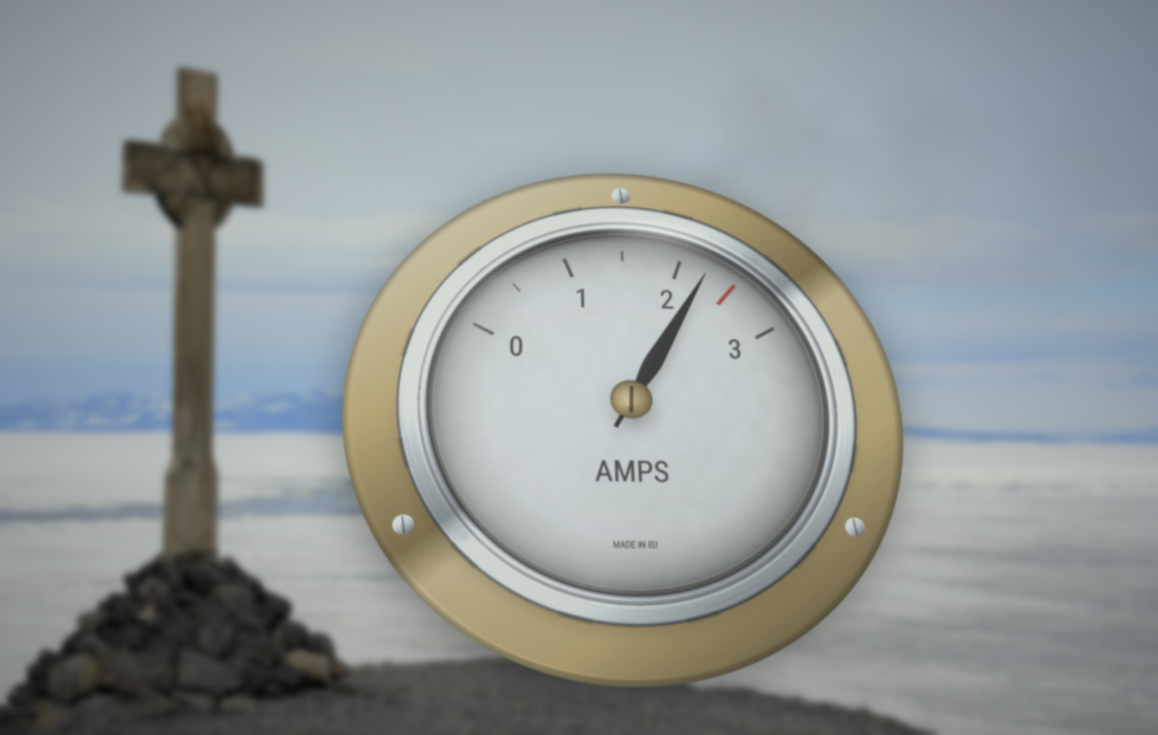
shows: value=2.25 unit=A
